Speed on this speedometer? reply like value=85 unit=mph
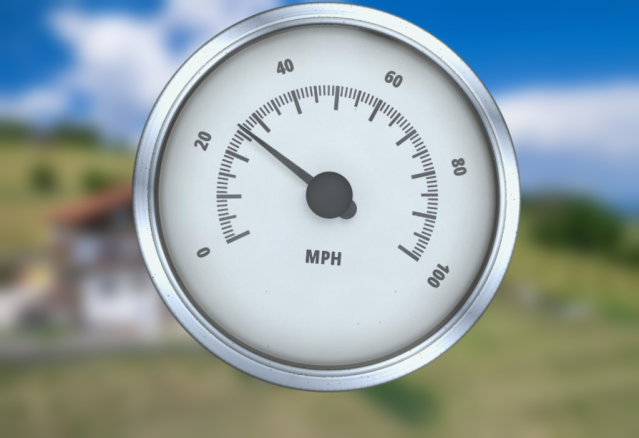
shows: value=26 unit=mph
